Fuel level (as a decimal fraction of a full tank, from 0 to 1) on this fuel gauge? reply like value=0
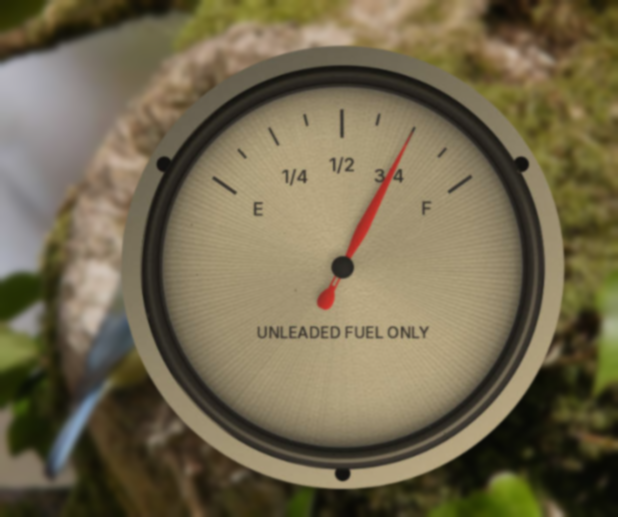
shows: value=0.75
